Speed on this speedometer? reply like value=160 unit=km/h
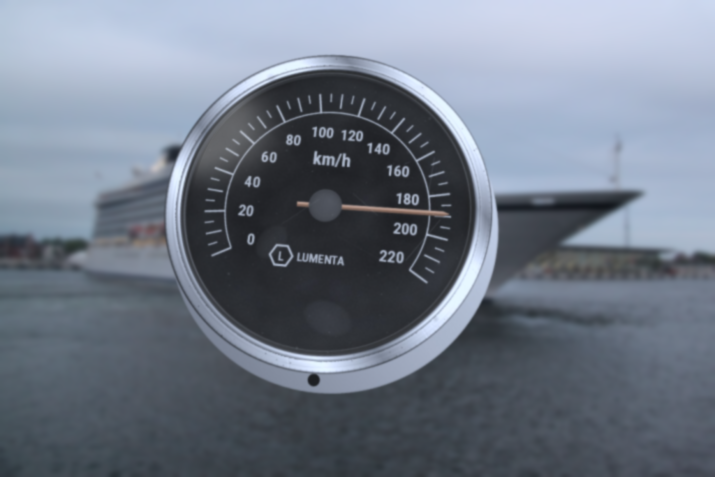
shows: value=190 unit=km/h
